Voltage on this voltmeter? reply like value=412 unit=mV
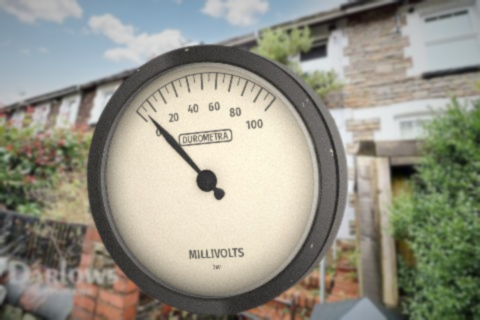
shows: value=5 unit=mV
